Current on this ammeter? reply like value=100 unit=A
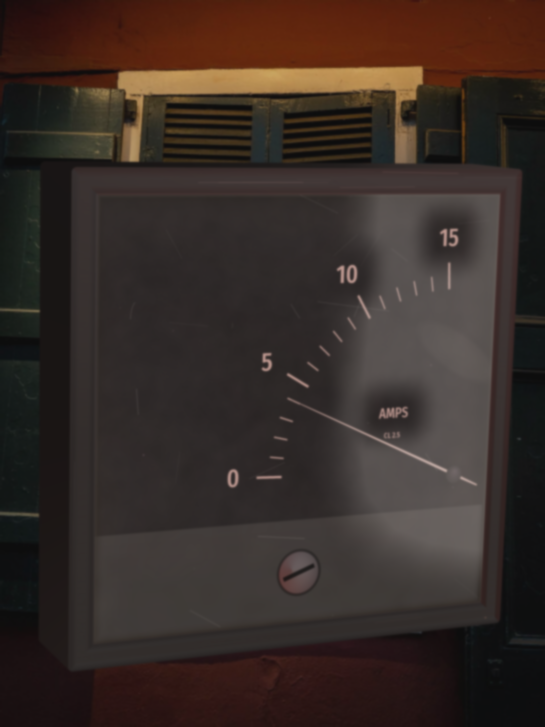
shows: value=4 unit=A
